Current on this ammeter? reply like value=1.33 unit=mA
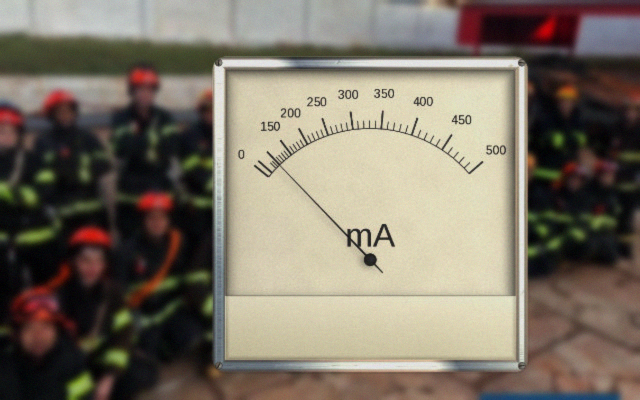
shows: value=100 unit=mA
